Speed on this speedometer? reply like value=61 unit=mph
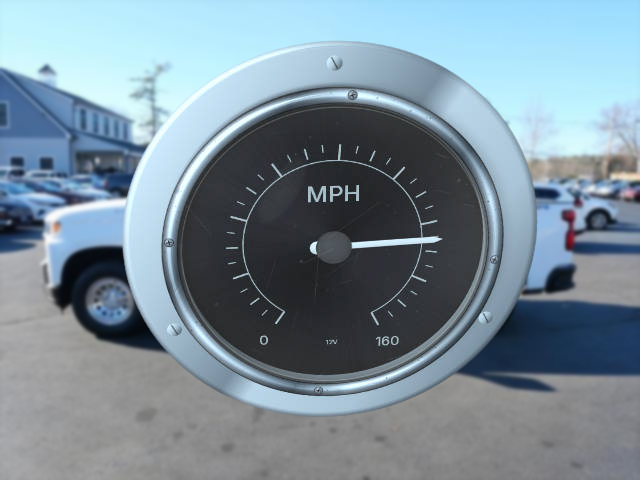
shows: value=125 unit=mph
